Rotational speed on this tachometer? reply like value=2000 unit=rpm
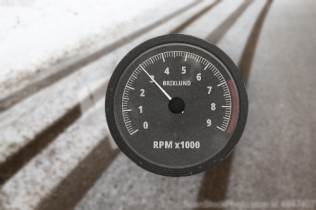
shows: value=3000 unit=rpm
